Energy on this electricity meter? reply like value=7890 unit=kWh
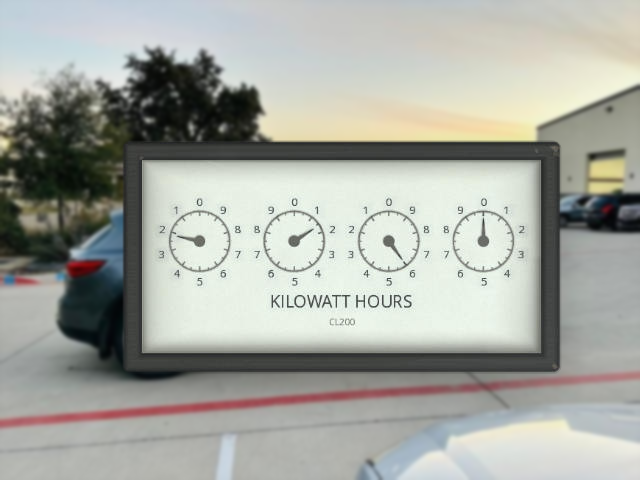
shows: value=2160 unit=kWh
